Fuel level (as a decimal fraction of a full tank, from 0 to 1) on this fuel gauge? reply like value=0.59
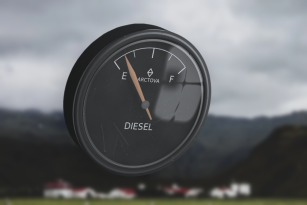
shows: value=0.125
